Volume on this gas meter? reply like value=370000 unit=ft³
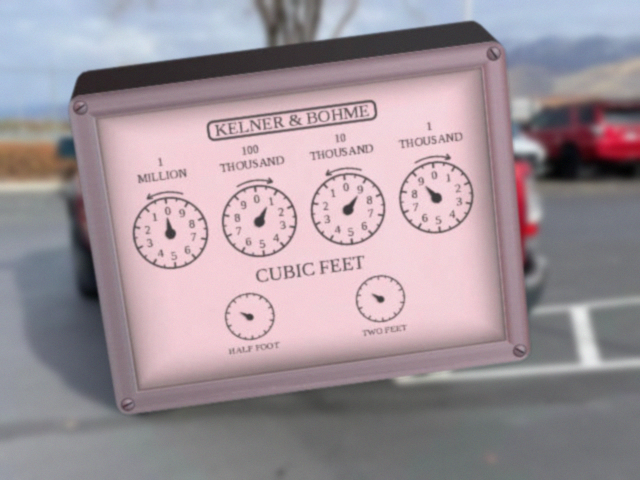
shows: value=8900 unit=ft³
